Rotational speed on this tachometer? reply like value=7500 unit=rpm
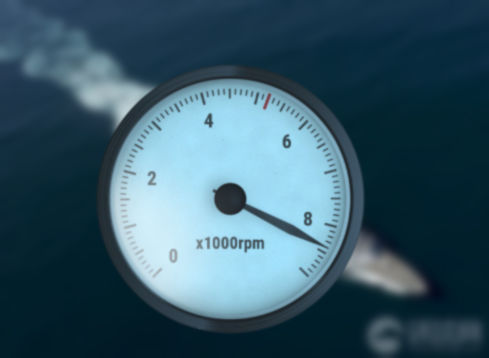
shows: value=8400 unit=rpm
